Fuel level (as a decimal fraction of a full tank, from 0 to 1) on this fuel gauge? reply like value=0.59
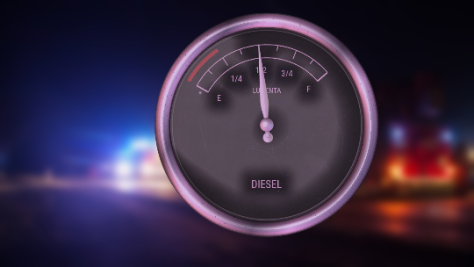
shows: value=0.5
